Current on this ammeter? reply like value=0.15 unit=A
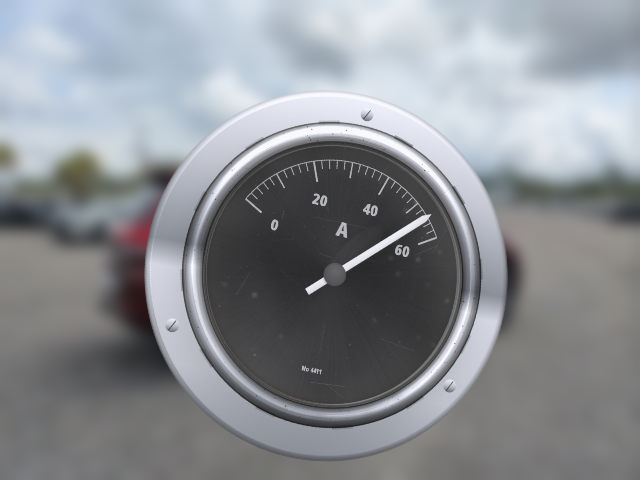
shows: value=54 unit=A
